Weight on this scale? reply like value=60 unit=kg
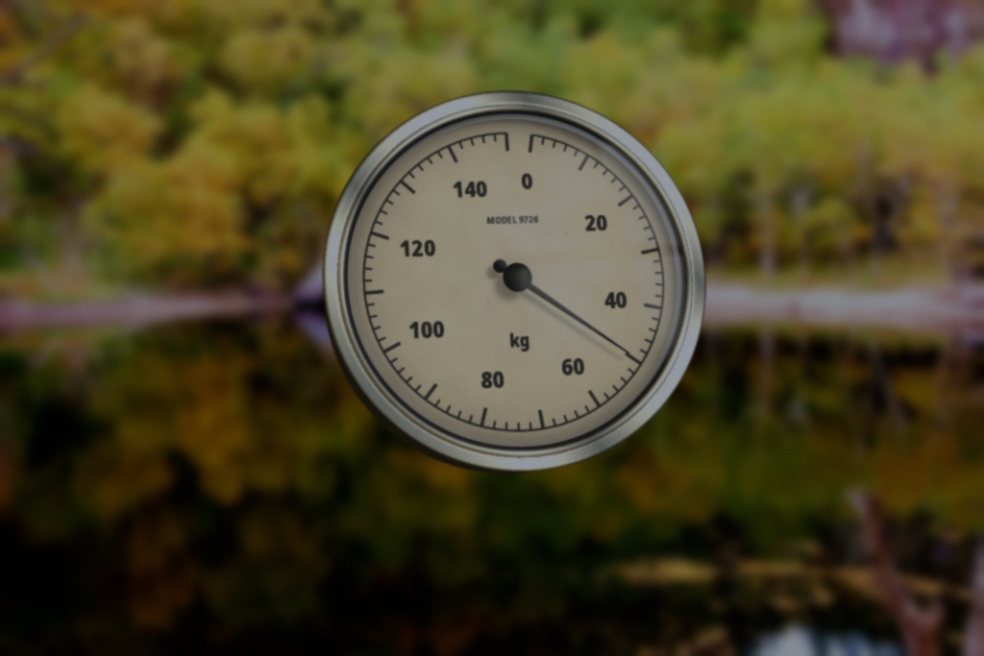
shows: value=50 unit=kg
